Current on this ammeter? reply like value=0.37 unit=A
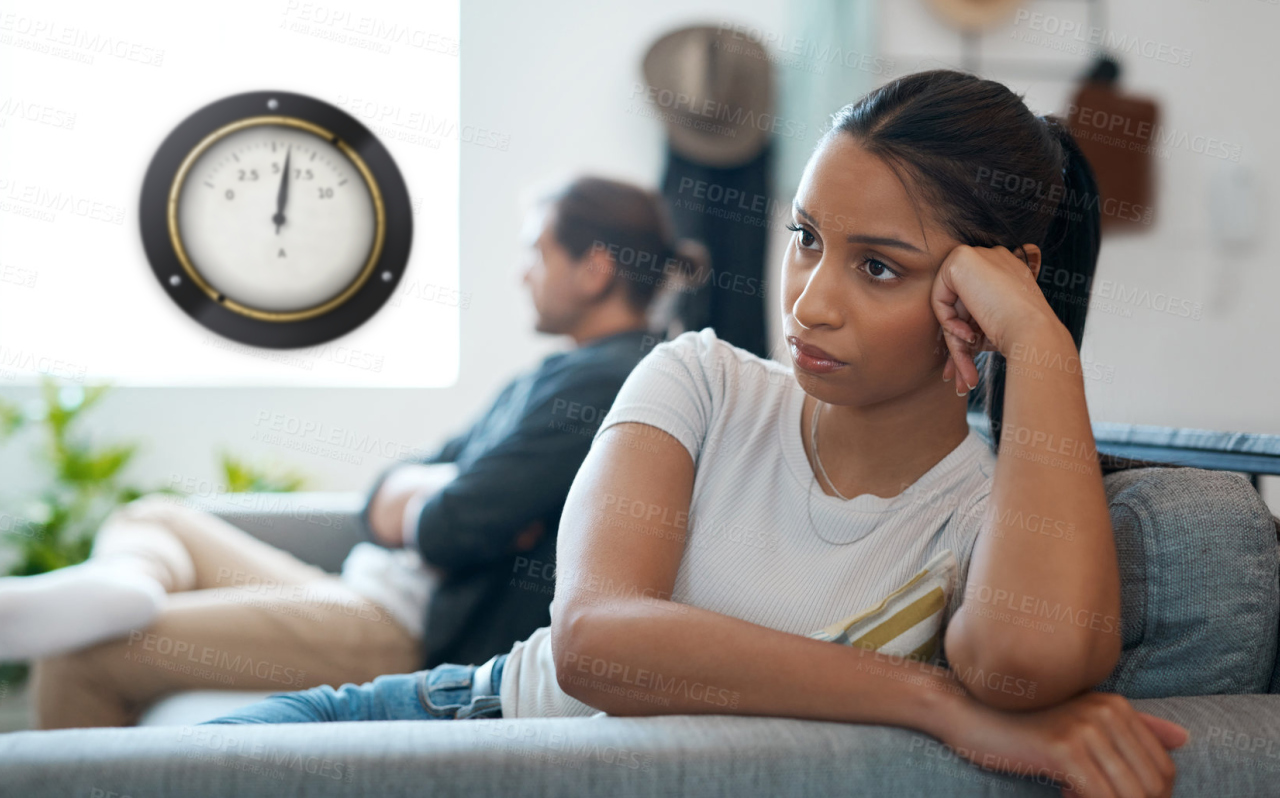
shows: value=6 unit=A
